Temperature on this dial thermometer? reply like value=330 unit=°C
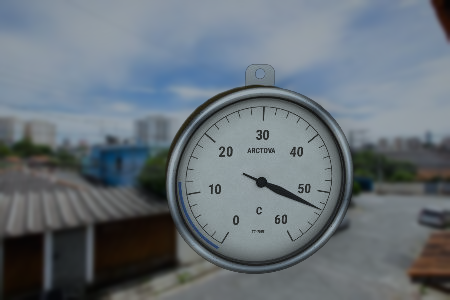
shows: value=53 unit=°C
